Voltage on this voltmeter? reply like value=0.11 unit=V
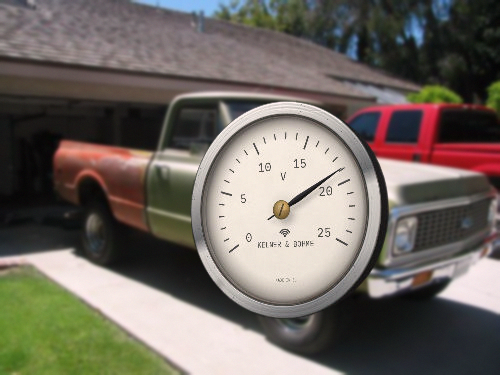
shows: value=19 unit=V
